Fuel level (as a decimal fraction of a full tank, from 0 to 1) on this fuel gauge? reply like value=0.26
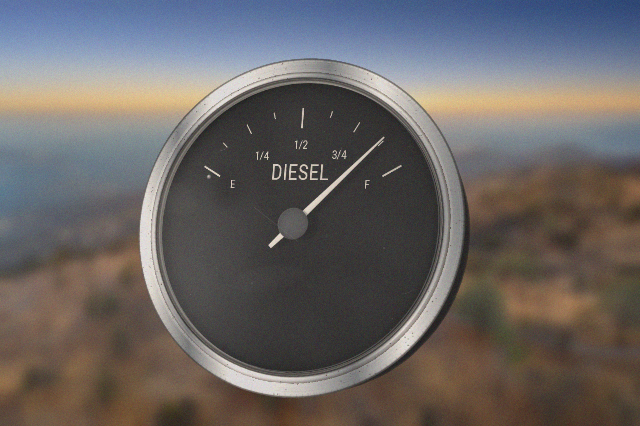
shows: value=0.875
